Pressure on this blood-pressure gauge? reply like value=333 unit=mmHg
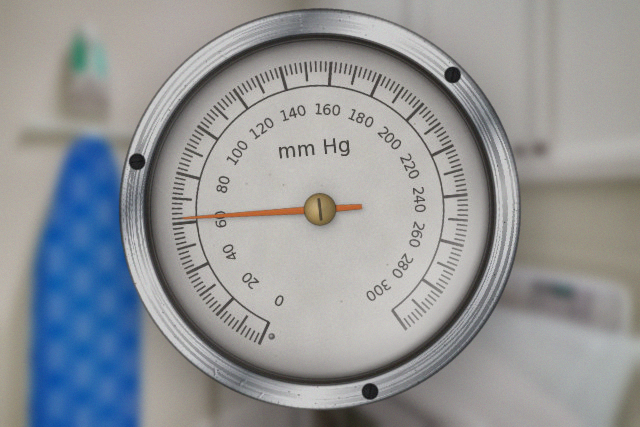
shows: value=62 unit=mmHg
